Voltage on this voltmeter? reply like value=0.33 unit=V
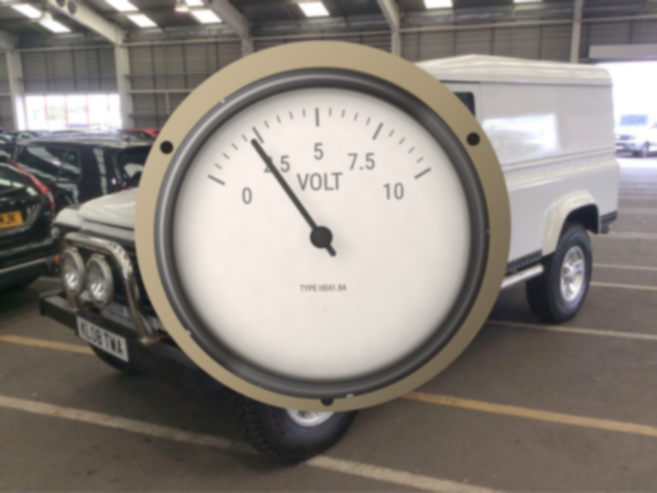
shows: value=2.25 unit=V
